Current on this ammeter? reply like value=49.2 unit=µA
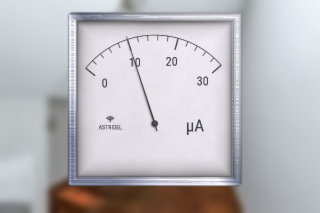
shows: value=10 unit=µA
